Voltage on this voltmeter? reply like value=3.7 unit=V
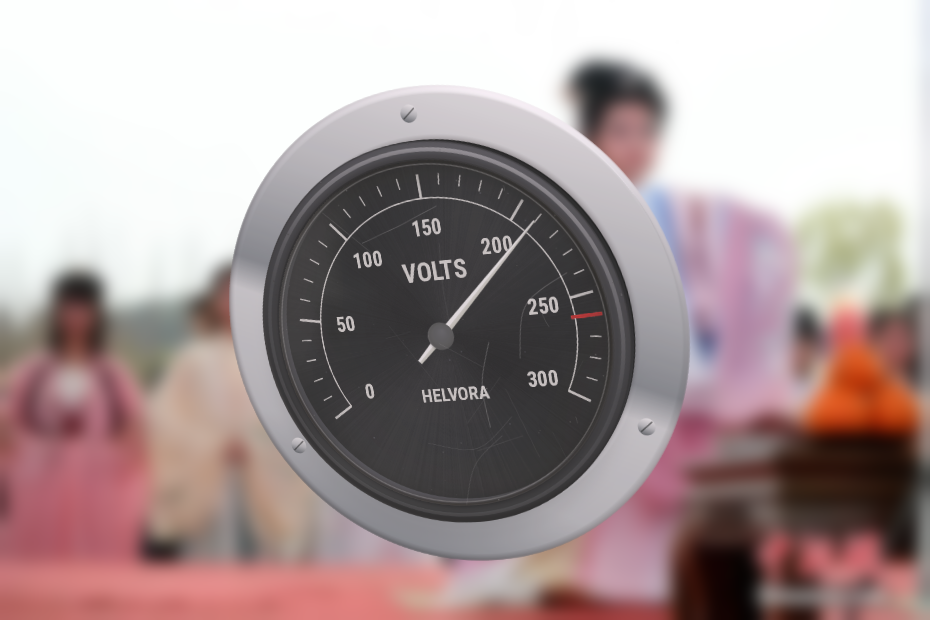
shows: value=210 unit=V
